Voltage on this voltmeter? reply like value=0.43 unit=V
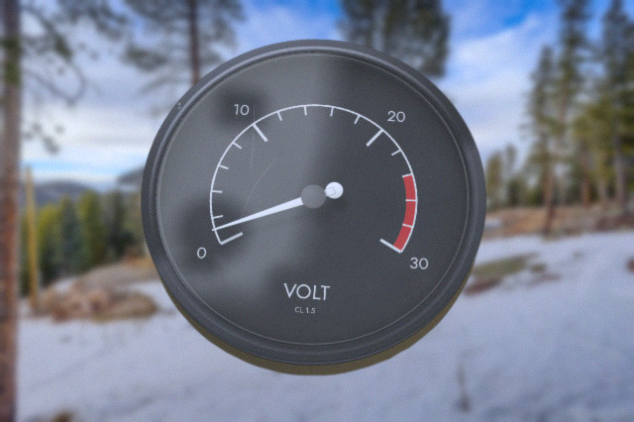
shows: value=1 unit=V
